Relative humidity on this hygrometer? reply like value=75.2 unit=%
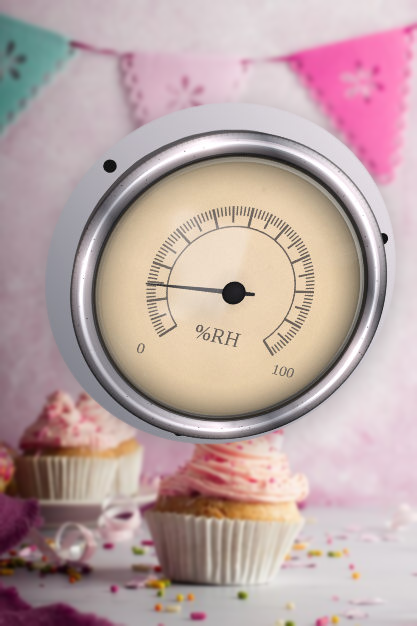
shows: value=15 unit=%
